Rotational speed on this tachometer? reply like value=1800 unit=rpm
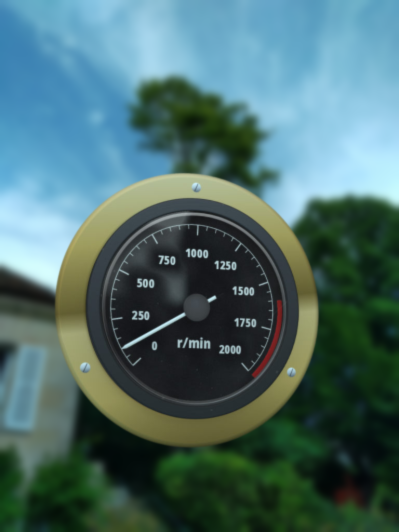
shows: value=100 unit=rpm
